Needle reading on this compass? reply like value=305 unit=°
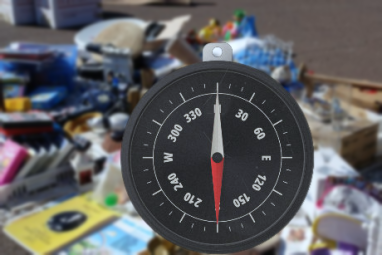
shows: value=180 unit=°
